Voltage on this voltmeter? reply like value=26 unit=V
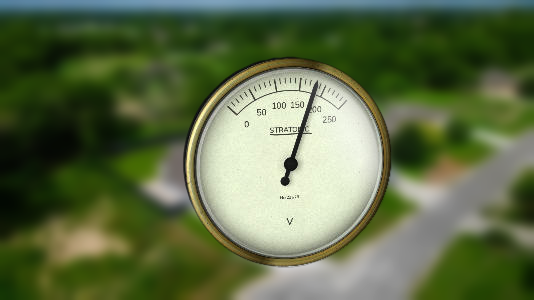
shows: value=180 unit=V
